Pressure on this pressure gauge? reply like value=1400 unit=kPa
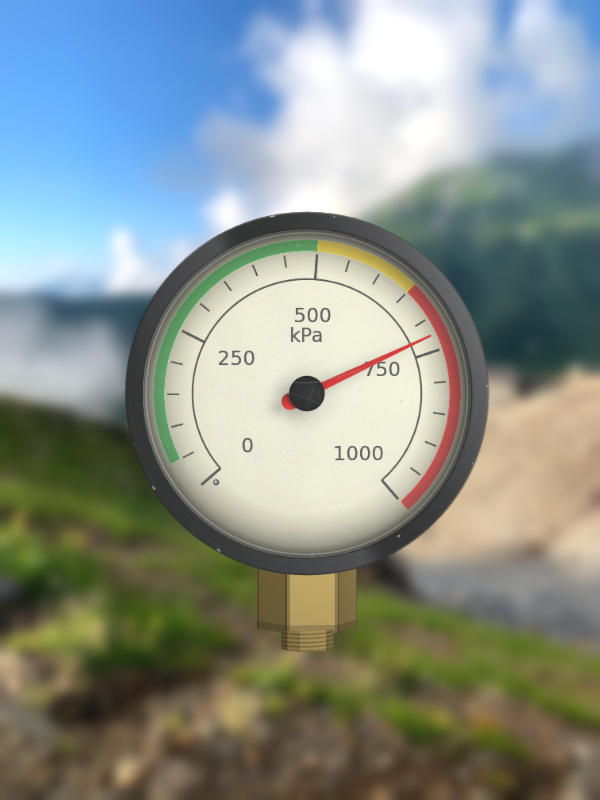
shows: value=725 unit=kPa
